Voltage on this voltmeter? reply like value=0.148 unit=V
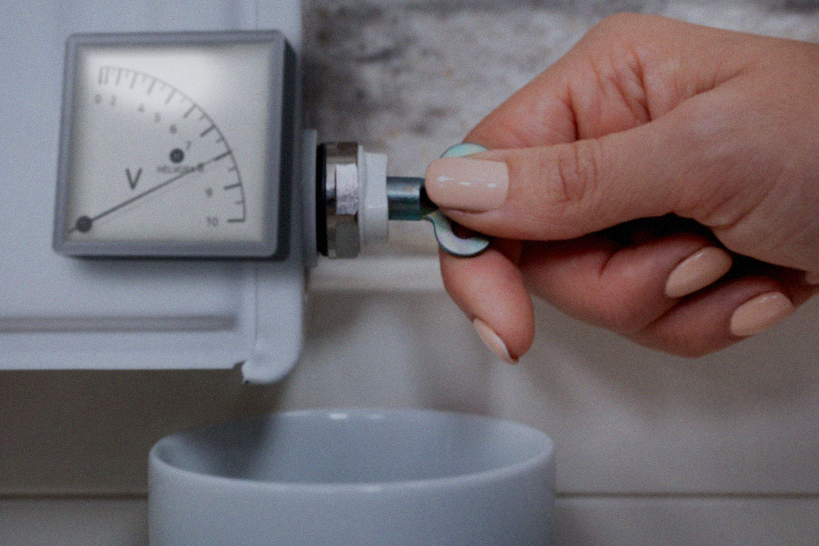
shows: value=8 unit=V
